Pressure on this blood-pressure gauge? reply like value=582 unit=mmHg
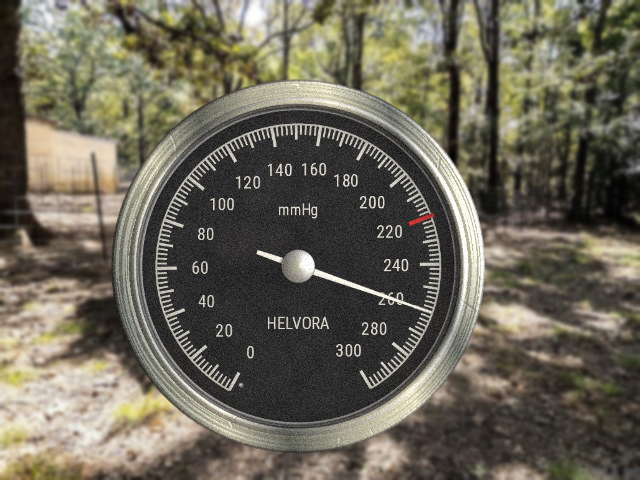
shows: value=260 unit=mmHg
